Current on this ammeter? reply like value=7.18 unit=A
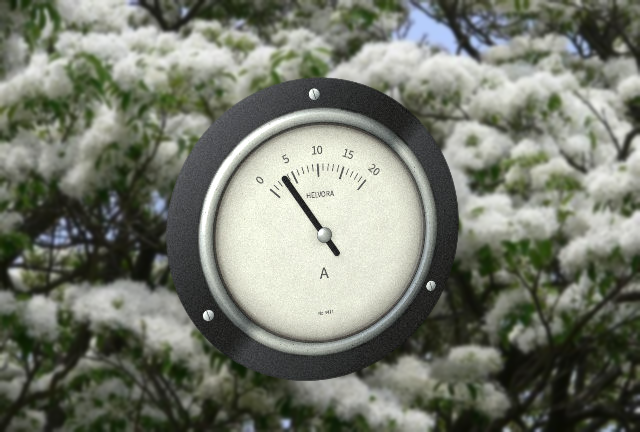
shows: value=3 unit=A
